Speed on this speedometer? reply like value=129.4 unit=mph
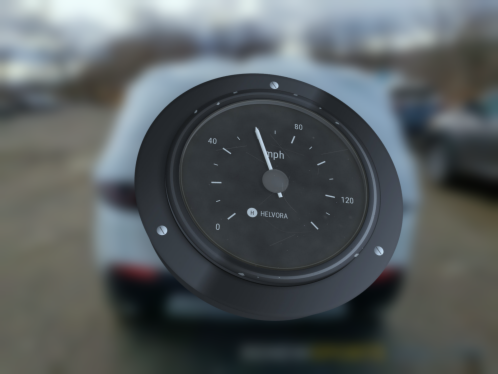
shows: value=60 unit=mph
